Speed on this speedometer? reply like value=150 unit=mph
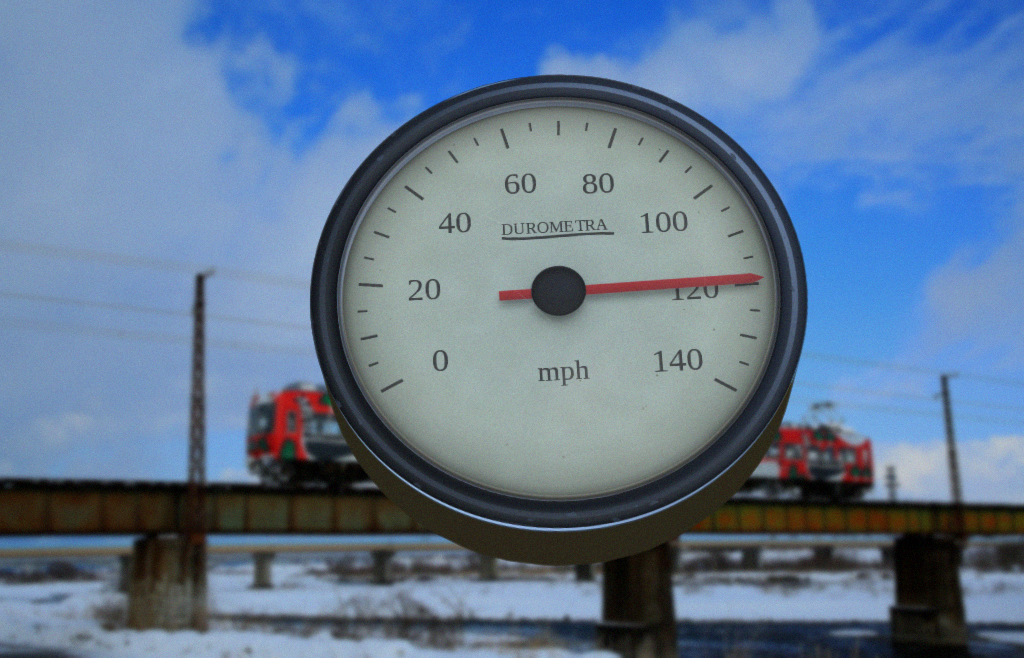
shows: value=120 unit=mph
